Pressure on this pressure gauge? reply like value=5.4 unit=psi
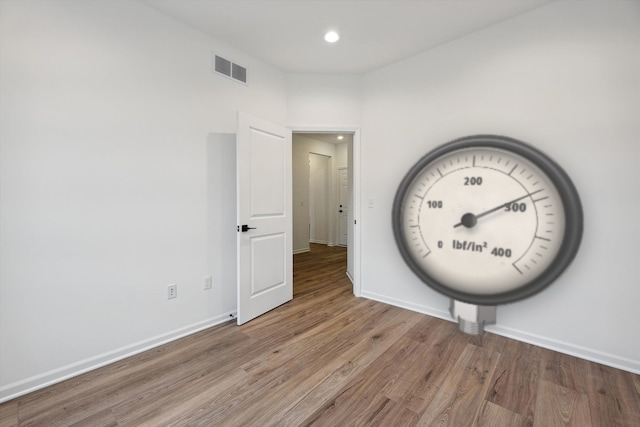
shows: value=290 unit=psi
